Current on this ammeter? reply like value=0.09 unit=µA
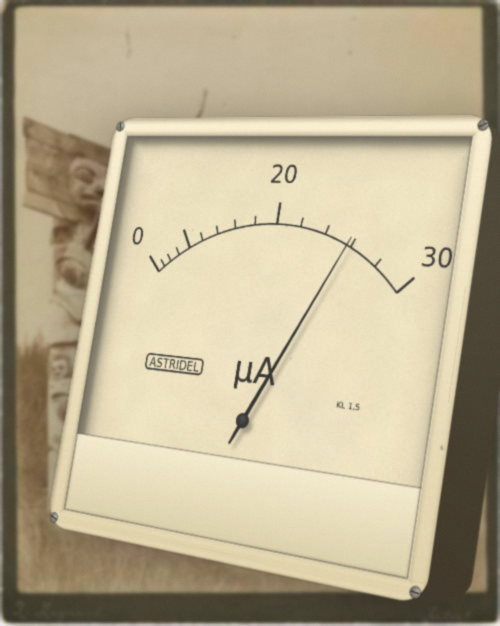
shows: value=26 unit=µA
